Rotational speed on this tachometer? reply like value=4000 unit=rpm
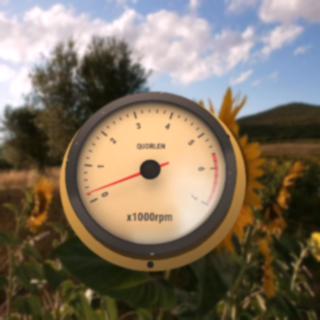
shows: value=200 unit=rpm
